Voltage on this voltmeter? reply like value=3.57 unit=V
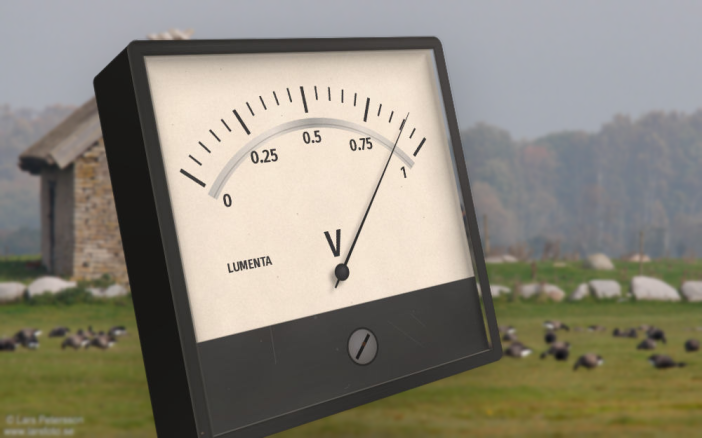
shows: value=0.9 unit=V
